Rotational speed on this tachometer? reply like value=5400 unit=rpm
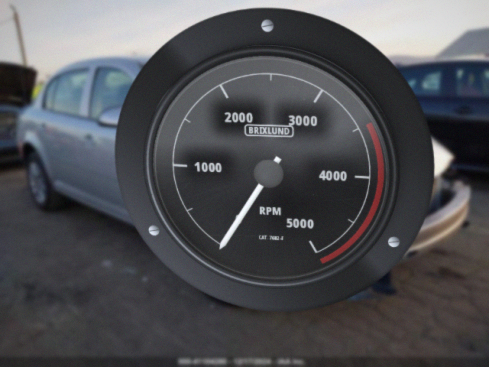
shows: value=0 unit=rpm
